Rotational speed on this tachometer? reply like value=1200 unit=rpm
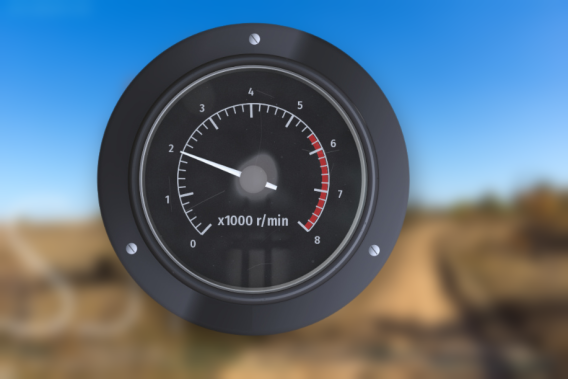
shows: value=2000 unit=rpm
